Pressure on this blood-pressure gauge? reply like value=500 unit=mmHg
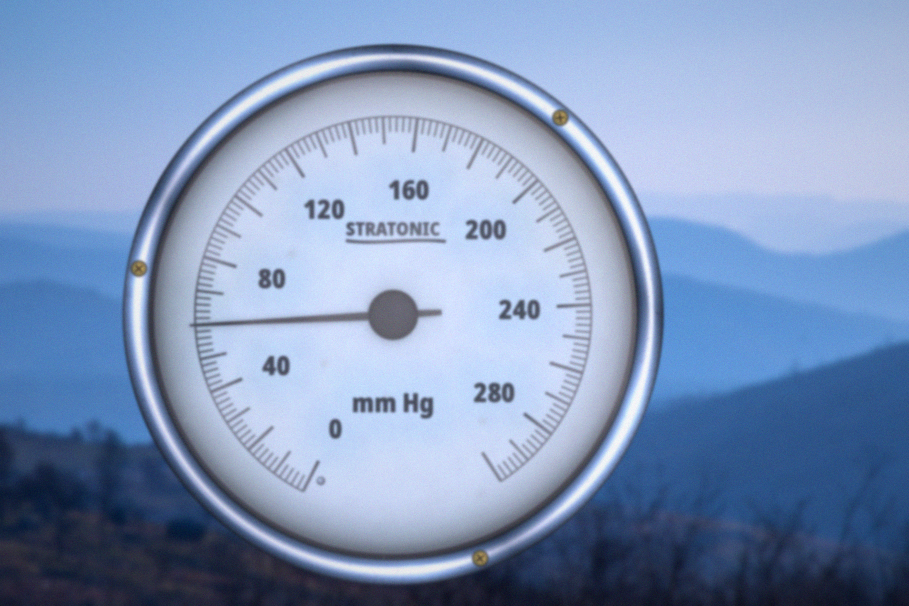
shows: value=60 unit=mmHg
